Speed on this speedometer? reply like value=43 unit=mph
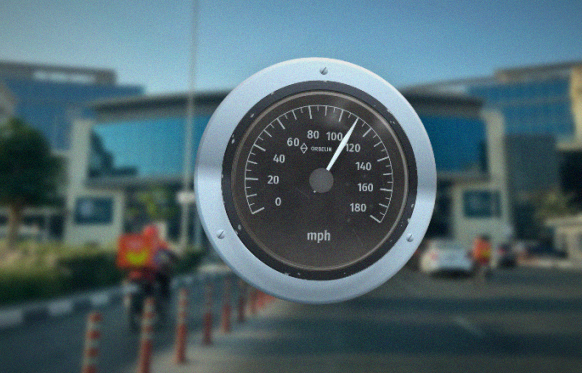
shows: value=110 unit=mph
